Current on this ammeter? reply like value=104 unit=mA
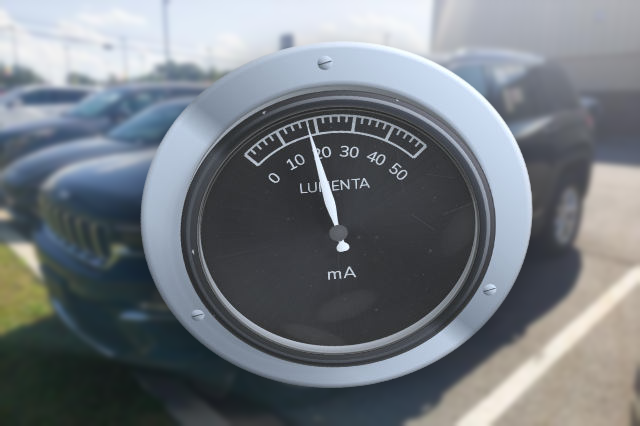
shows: value=18 unit=mA
